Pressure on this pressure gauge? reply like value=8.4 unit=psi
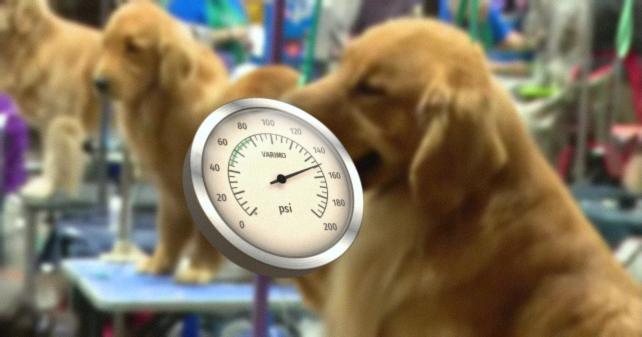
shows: value=150 unit=psi
